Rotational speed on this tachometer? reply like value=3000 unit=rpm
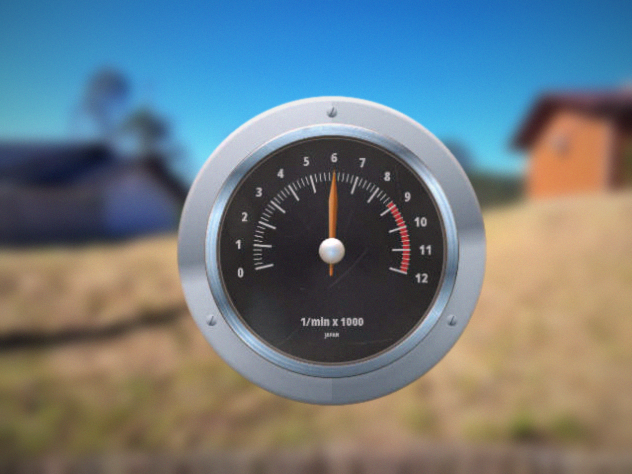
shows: value=6000 unit=rpm
